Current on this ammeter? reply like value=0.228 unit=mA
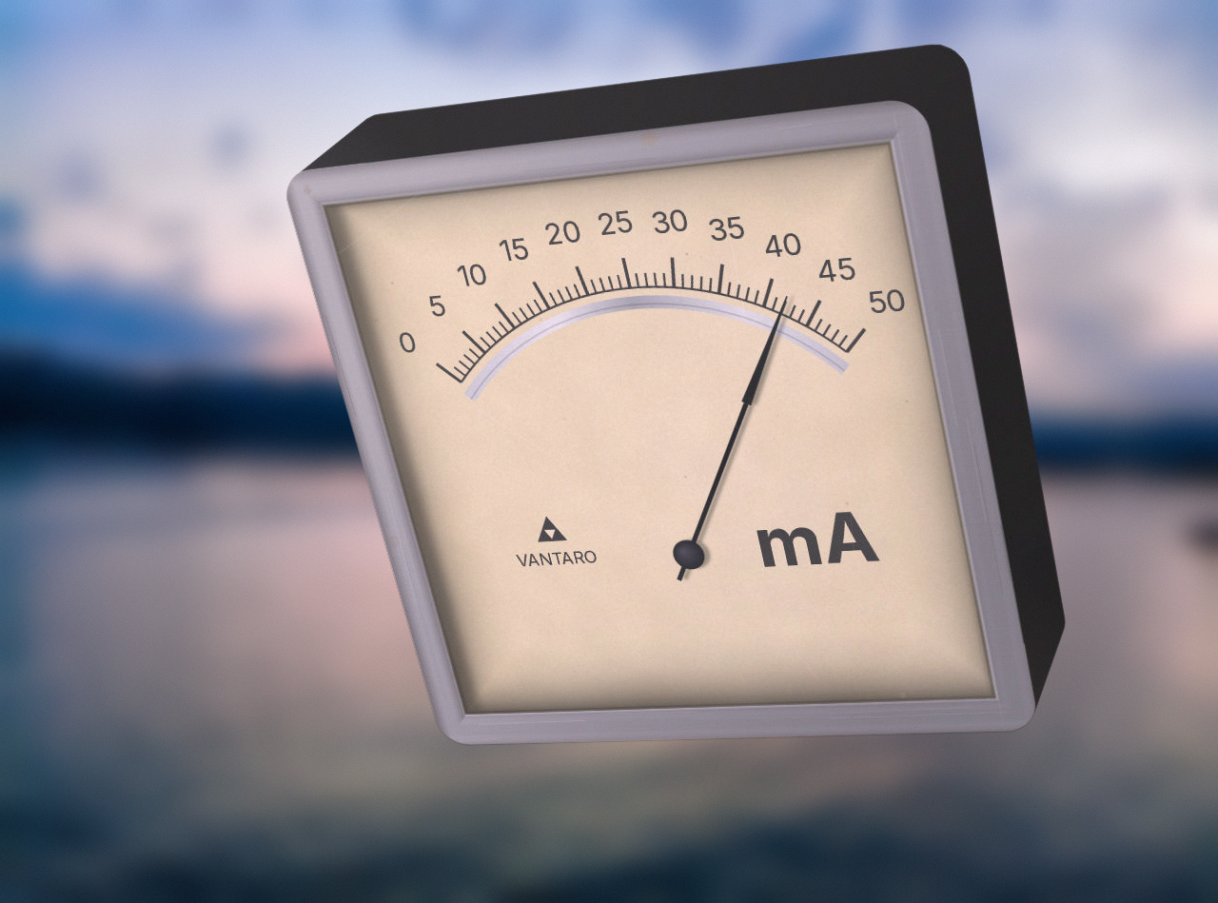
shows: value=42 unit=mA
